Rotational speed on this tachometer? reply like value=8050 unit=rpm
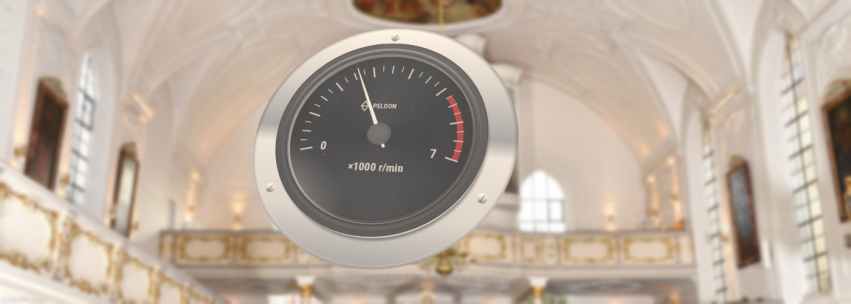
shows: value=2625 unit=rpm
